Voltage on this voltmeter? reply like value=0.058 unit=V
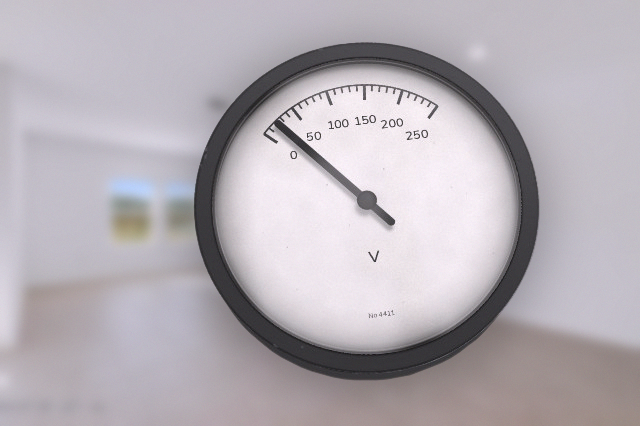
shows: value=20 unit=V
